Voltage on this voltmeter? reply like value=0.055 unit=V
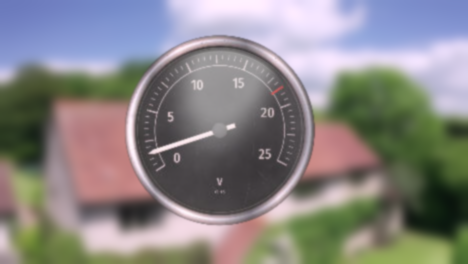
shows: value=1.5 unit=V
